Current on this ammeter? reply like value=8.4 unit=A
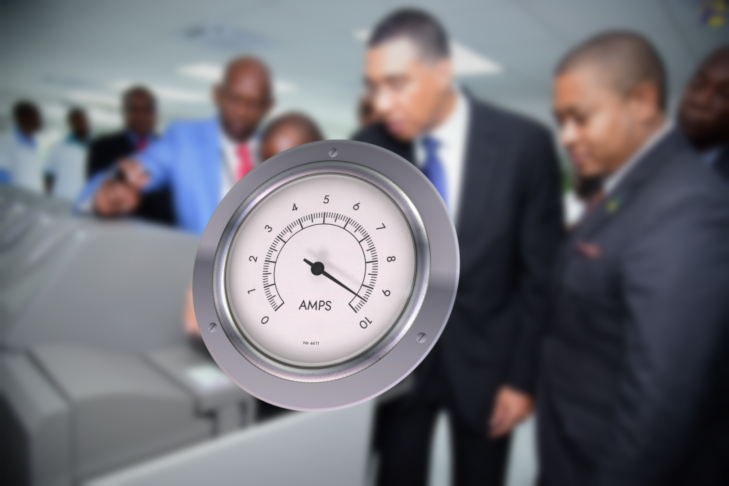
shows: value=9.5 unit=A
